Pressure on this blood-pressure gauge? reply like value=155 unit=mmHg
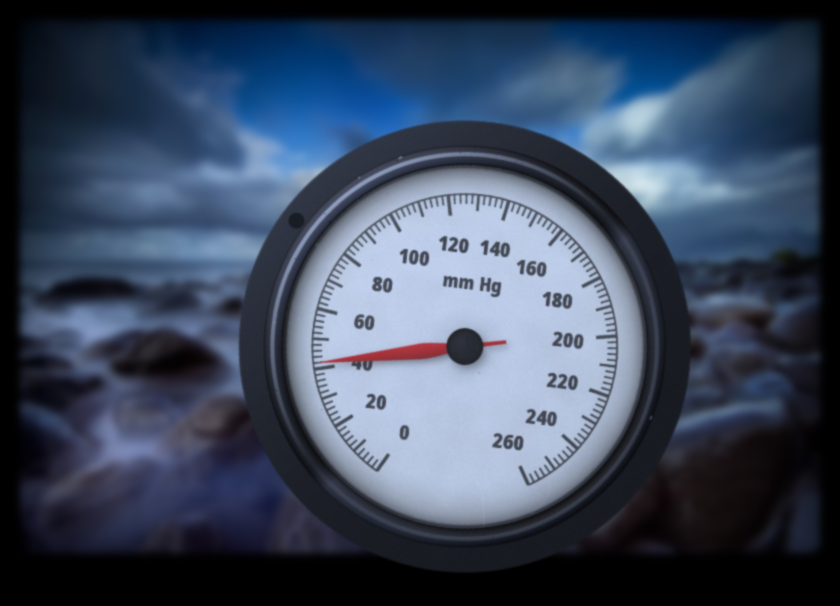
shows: value=42 unit=mmHg
